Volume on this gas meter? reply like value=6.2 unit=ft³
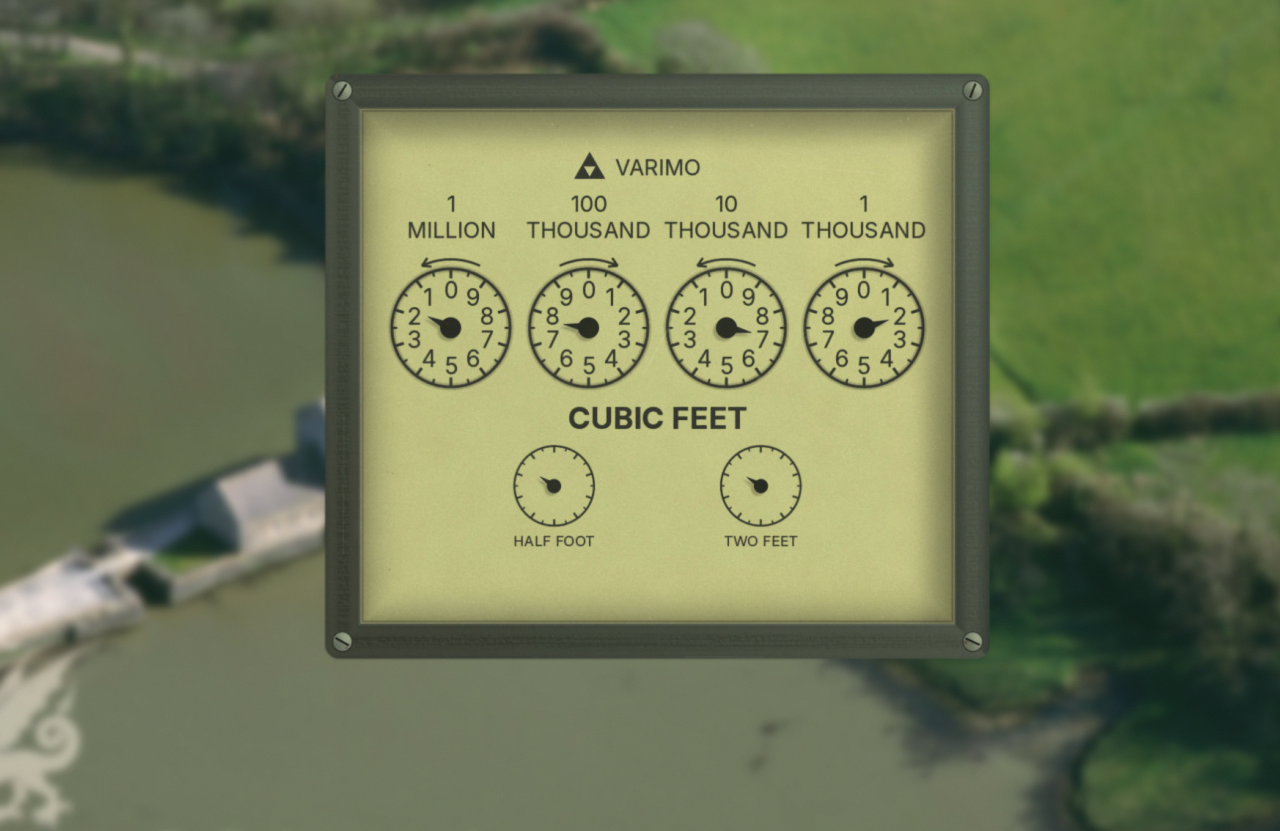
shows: value=177200 unit=ft³
